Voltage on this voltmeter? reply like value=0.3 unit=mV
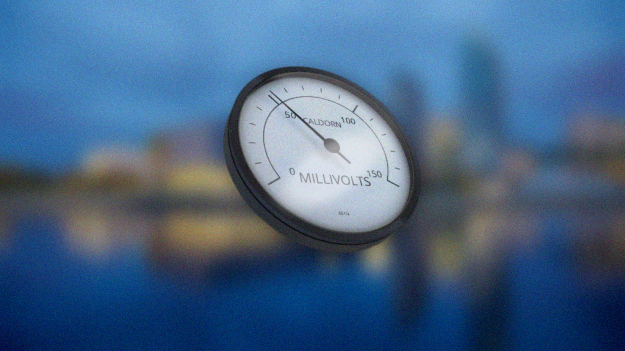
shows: value=50 unit=mV
